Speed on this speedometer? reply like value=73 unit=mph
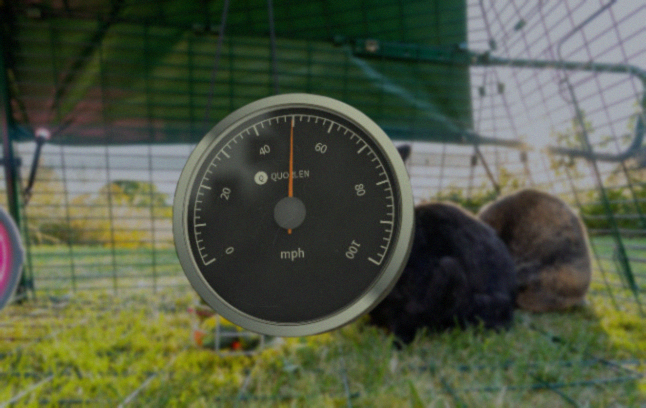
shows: value=50 unit=mph
